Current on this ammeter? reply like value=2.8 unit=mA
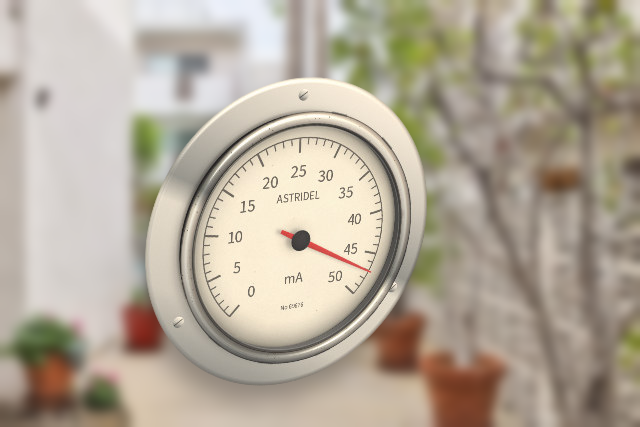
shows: value=47 unit=mA
